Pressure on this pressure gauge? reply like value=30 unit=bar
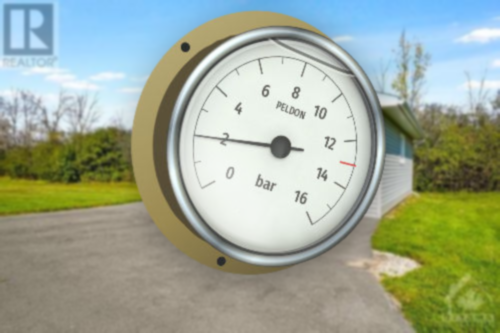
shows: value=2 unit=bar
